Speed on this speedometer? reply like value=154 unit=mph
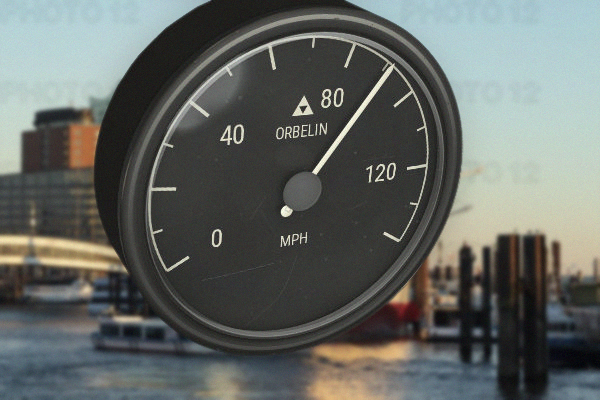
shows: value=90 unit=mph
